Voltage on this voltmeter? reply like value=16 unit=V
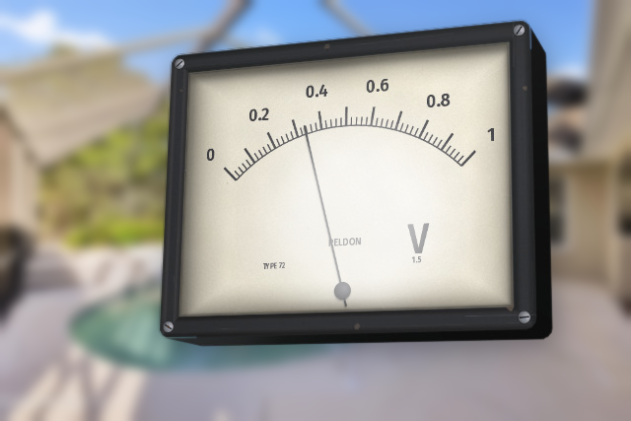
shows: value=0.34 unit=V
